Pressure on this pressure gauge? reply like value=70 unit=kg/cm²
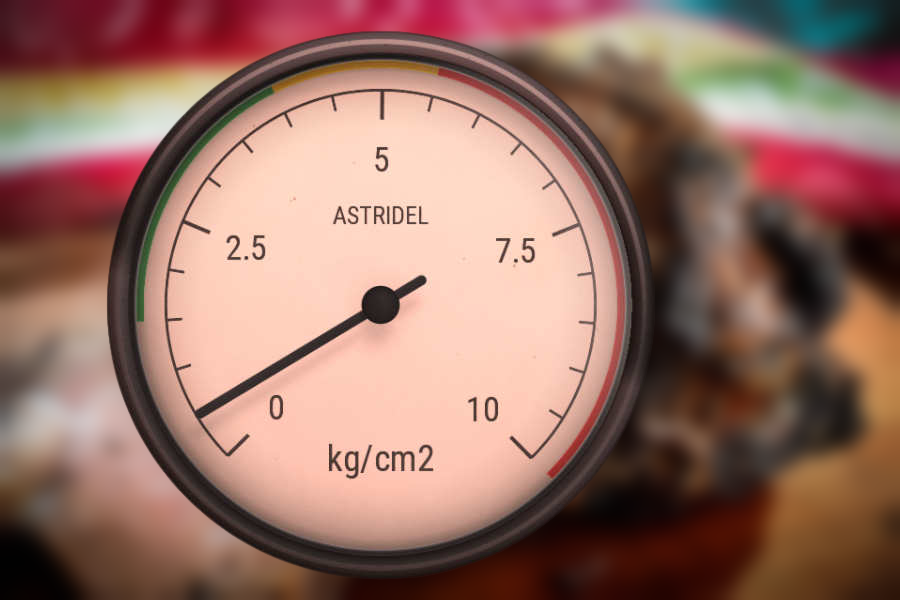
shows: value=0.5 unit=kg/cm²
